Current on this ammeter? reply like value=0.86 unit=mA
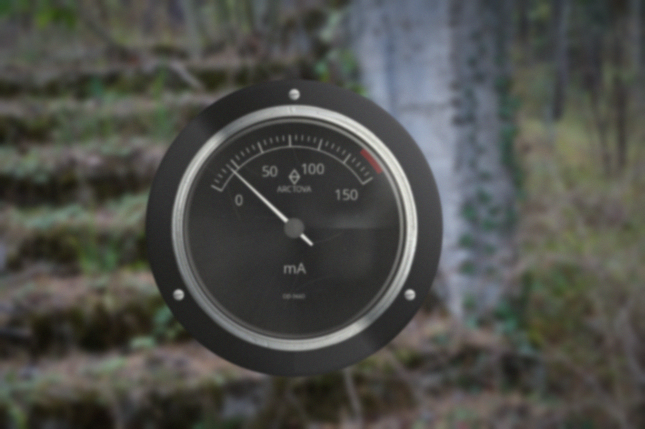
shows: value=20 unit=mA
